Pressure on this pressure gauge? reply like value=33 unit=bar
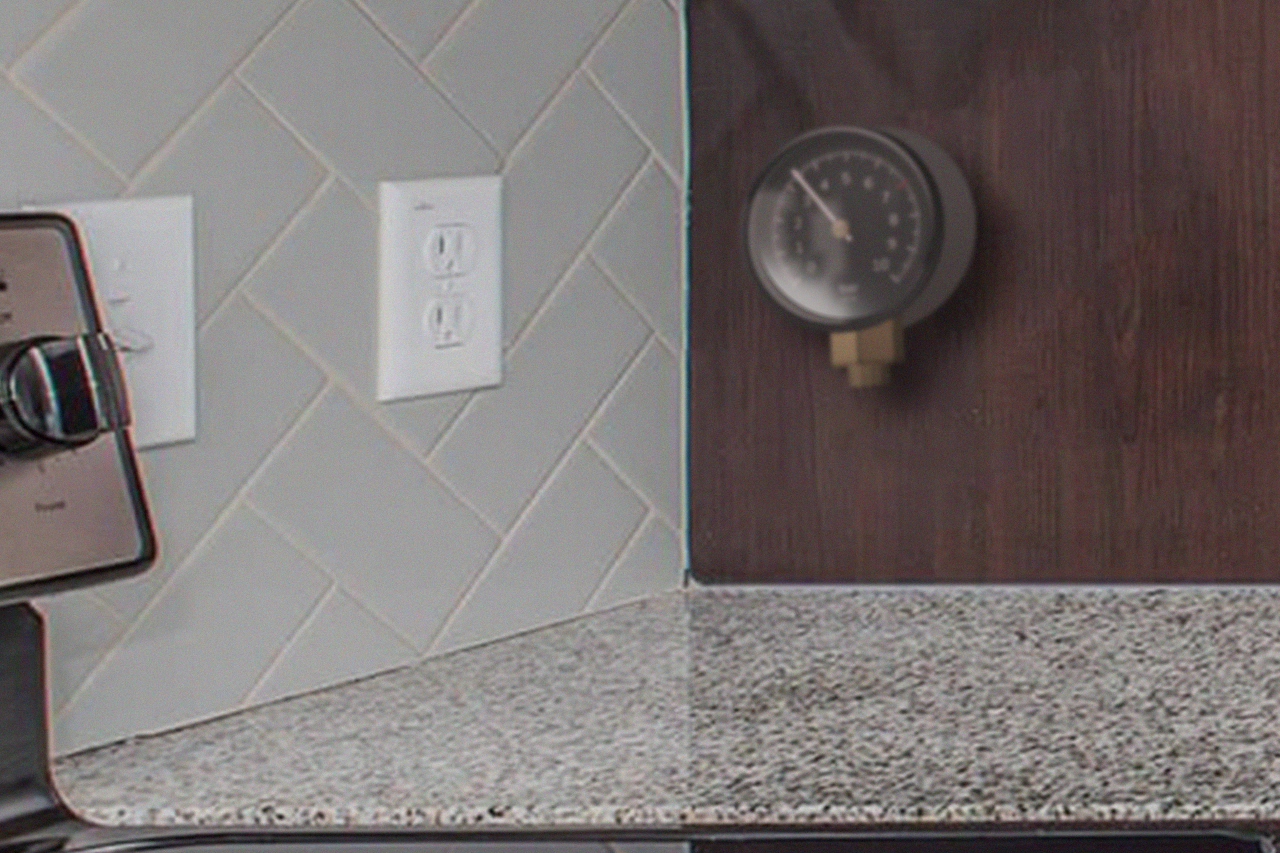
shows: value=3.5 unit=bar
